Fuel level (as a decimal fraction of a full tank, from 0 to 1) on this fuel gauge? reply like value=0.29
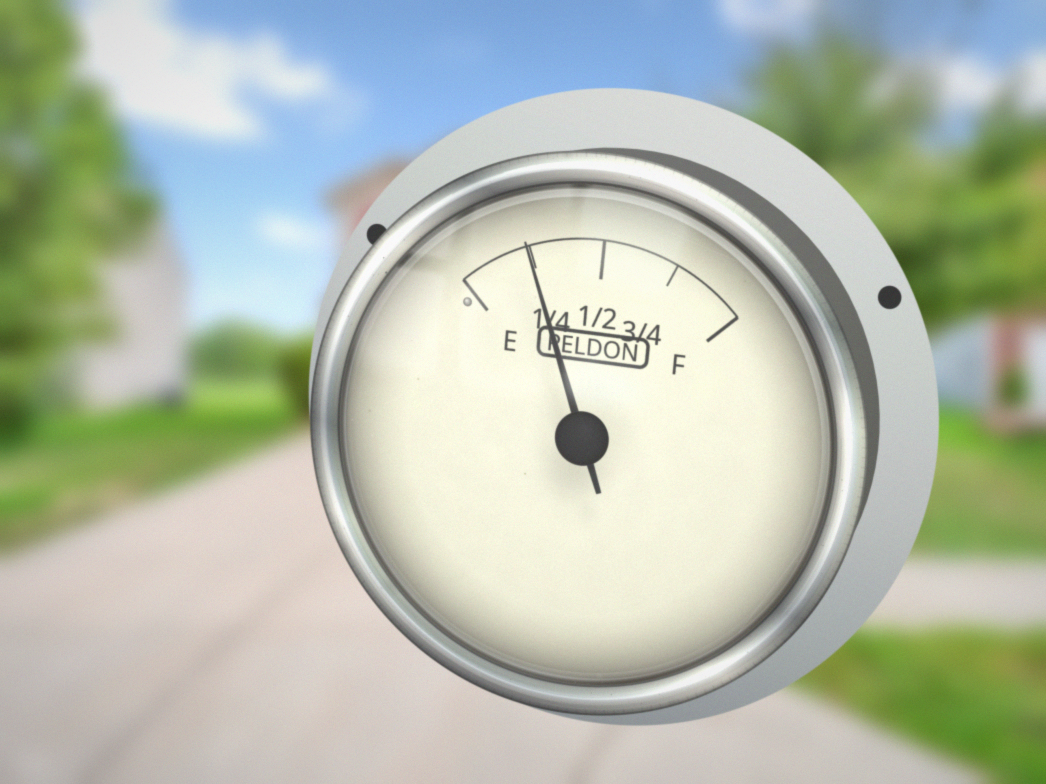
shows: value=0.25
